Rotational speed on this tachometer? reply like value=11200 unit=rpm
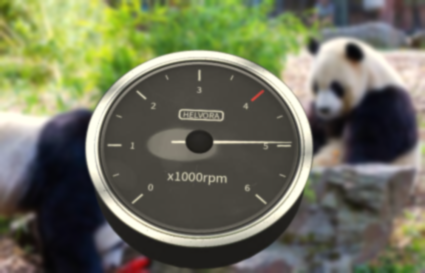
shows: value=5000 unit=rpm
